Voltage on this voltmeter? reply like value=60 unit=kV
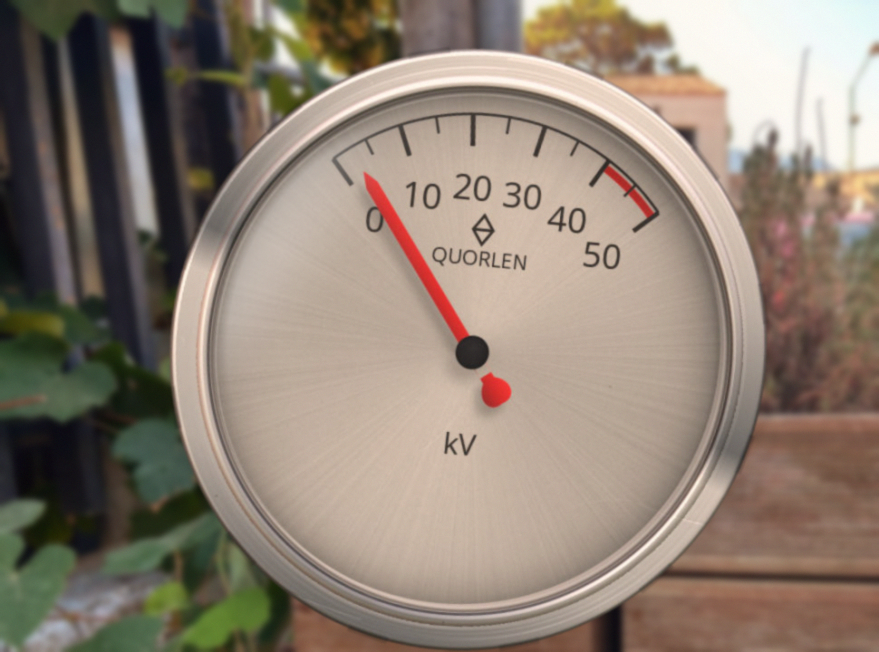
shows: value=2.5 unit=kV
